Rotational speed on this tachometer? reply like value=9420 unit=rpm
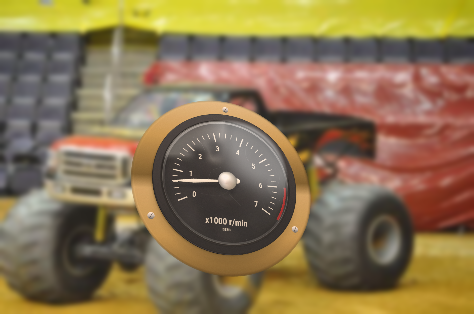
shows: value=600 unit=rpm
